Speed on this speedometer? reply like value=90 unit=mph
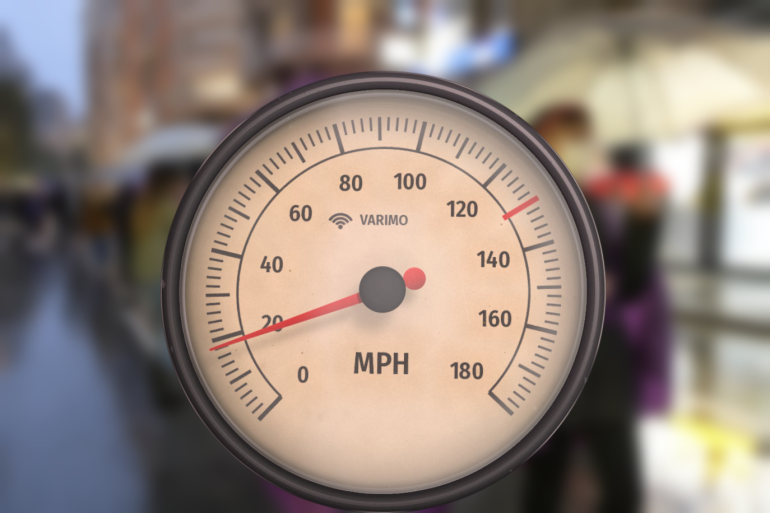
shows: value=18 unit=mph
